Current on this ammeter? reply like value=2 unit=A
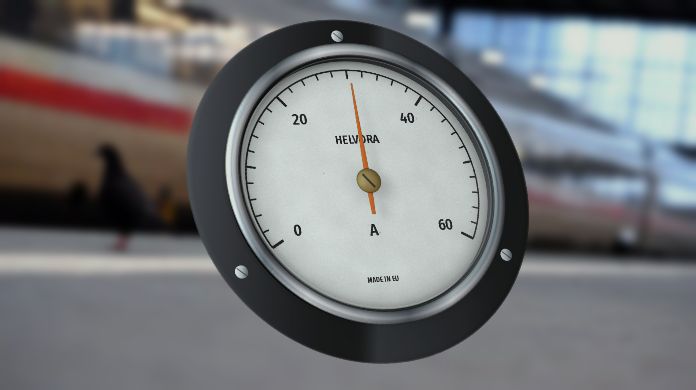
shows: value=30 unit=A
